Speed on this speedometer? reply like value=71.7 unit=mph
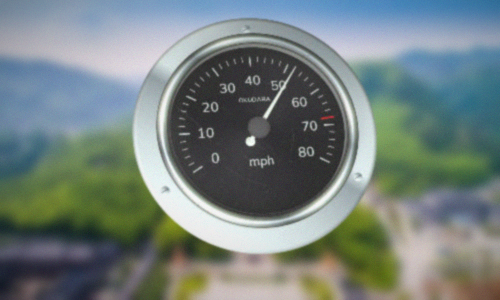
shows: value=52 unit=mph
